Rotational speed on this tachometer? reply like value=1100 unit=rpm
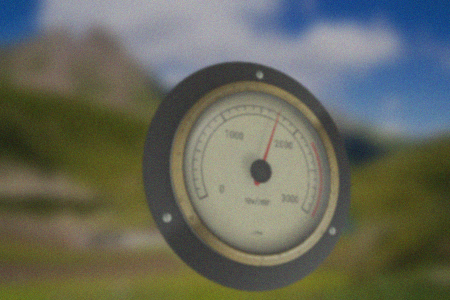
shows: value=1700 unit=rpm
